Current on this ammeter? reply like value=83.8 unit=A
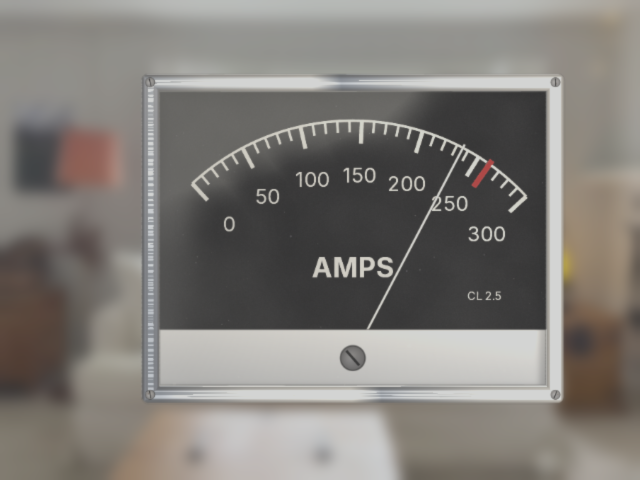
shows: value=235 unit=A
